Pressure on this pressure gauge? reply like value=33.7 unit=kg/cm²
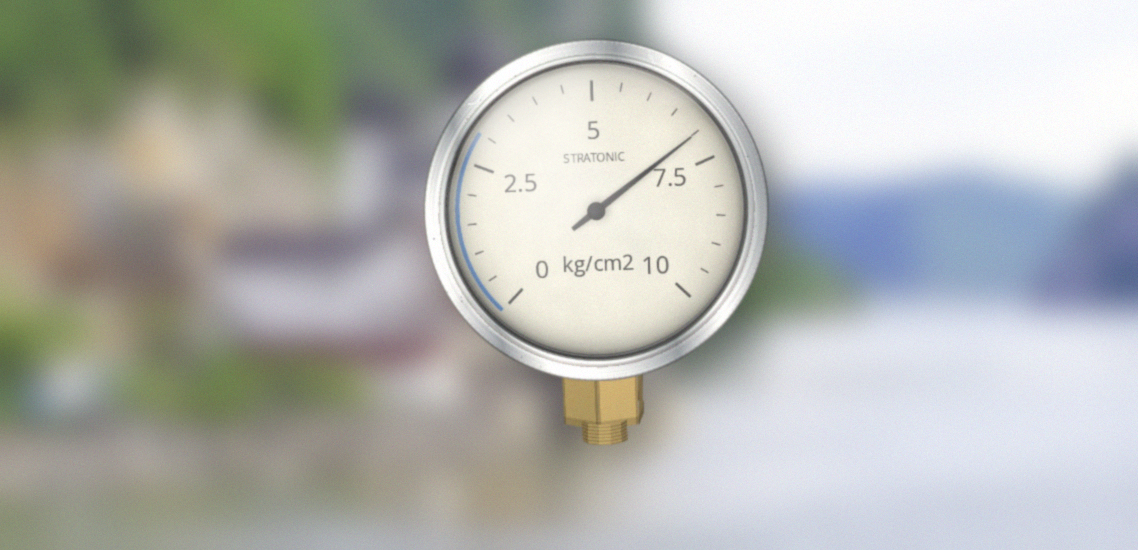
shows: value=7 unit=kg/cm²
